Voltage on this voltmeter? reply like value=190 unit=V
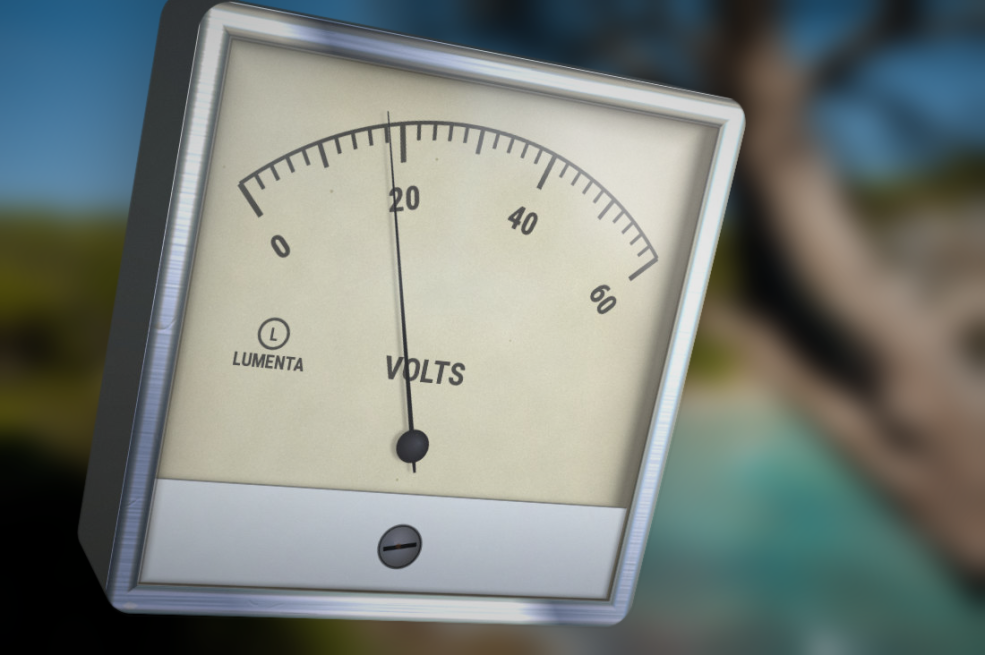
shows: value=18 unit=V
